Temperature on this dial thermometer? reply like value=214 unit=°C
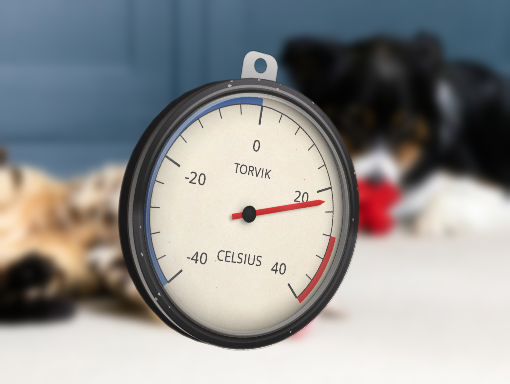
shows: value=22 unit=°C
